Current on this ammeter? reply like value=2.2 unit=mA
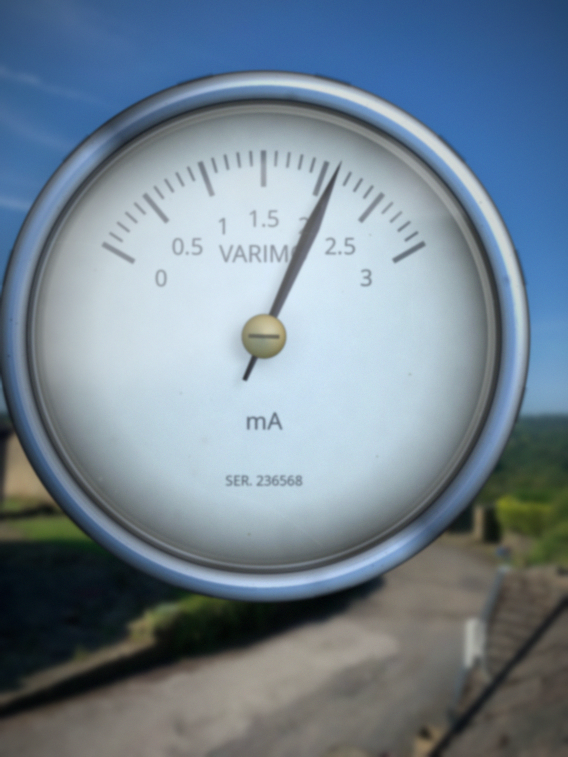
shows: value=2.1 unit=mA
